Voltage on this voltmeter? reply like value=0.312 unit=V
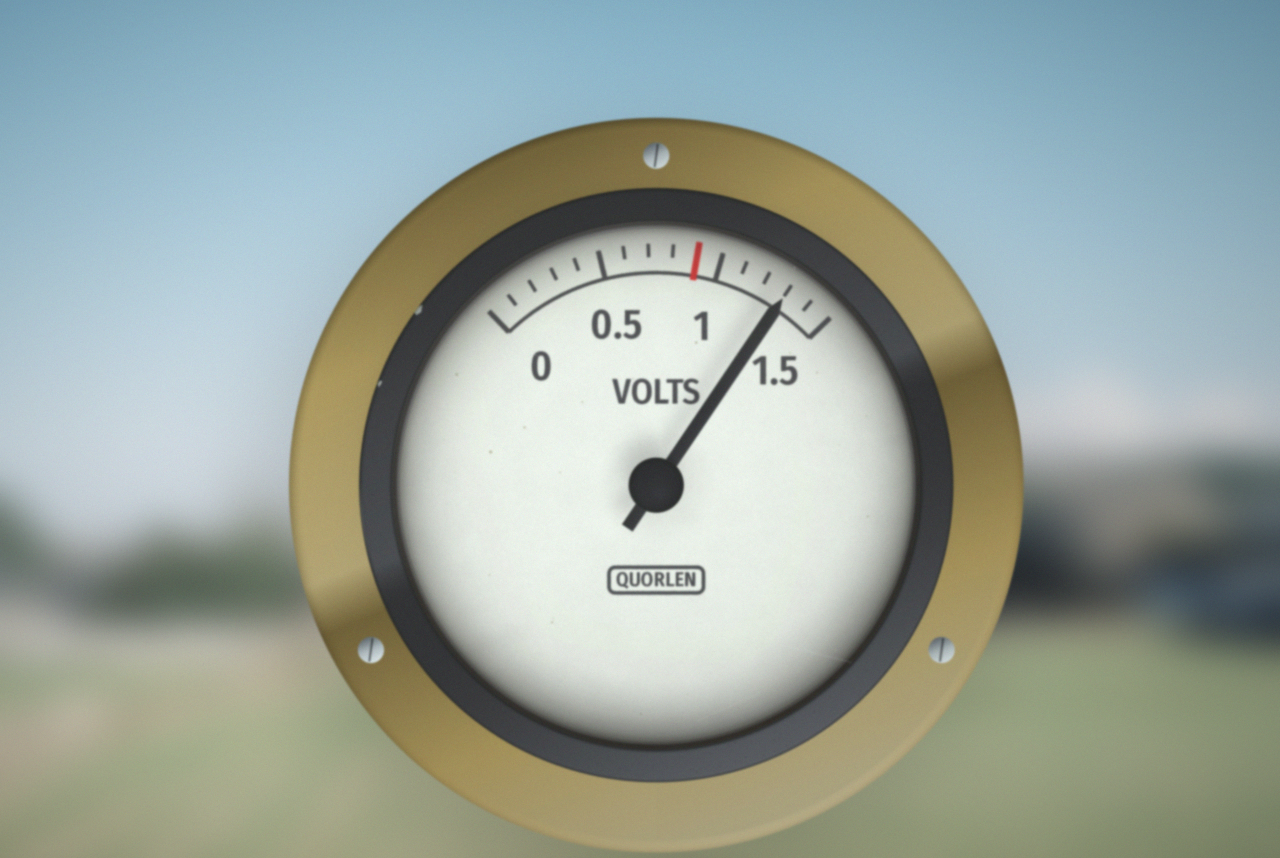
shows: value=1.3 unit=V
